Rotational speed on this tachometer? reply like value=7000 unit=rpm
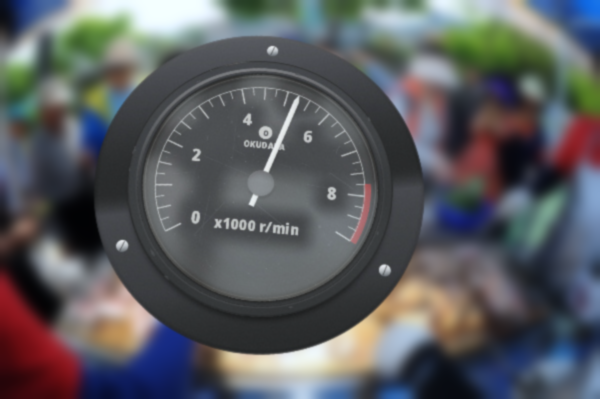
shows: value=5250 unit=rpm
